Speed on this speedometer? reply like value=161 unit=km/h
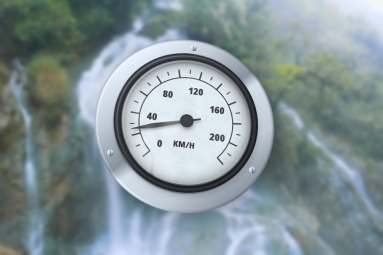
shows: value=25 unit=km/h
